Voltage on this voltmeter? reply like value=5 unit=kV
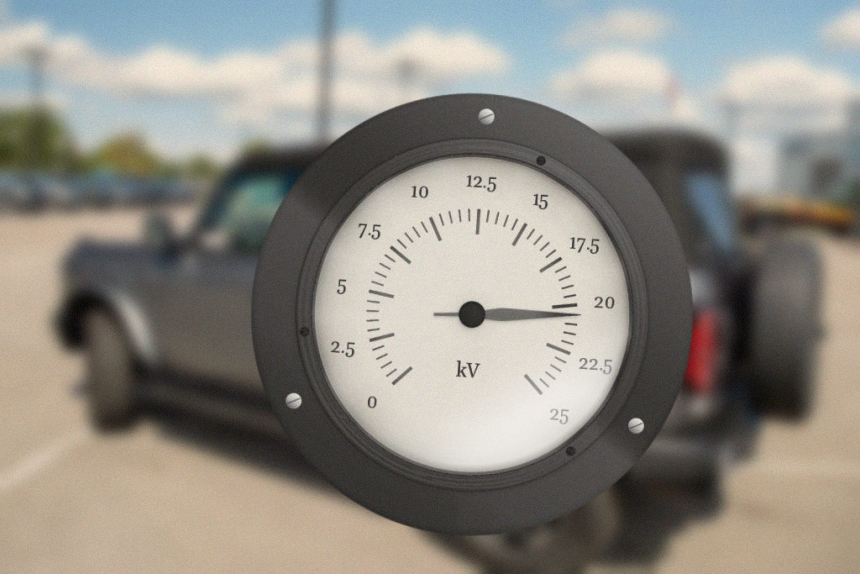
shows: value=20.5 unit=kV
